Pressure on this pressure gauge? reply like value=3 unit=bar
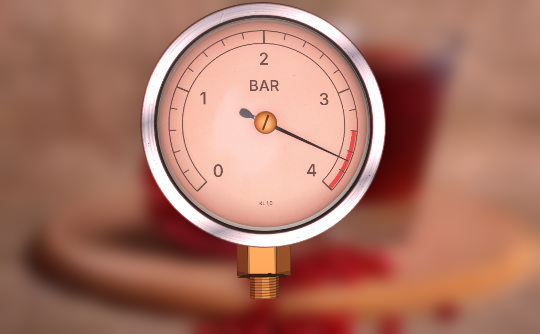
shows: value=3.7 unit=bar
